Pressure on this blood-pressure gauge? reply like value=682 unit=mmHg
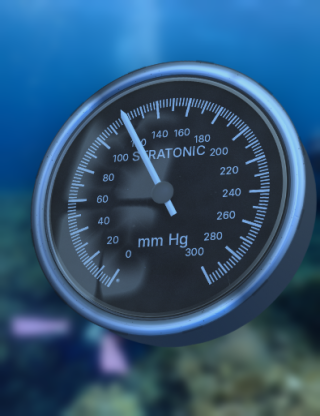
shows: value=120 unit=mmHg
